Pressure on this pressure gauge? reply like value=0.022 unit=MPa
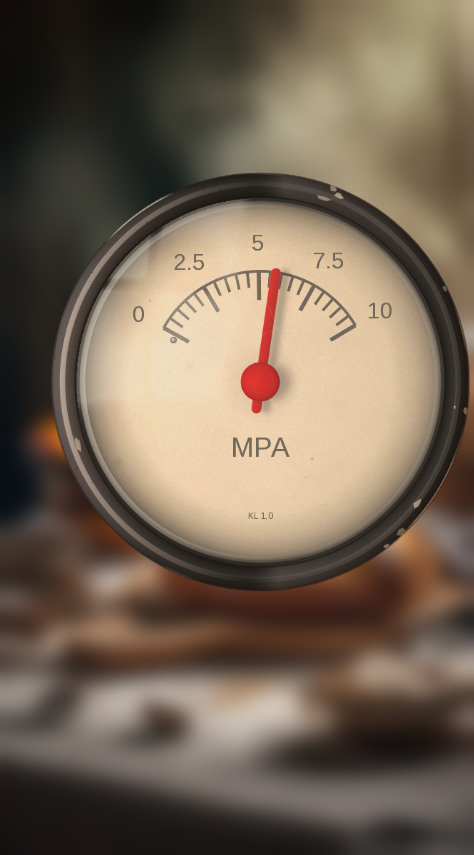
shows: value=5.75 unit=MPa
